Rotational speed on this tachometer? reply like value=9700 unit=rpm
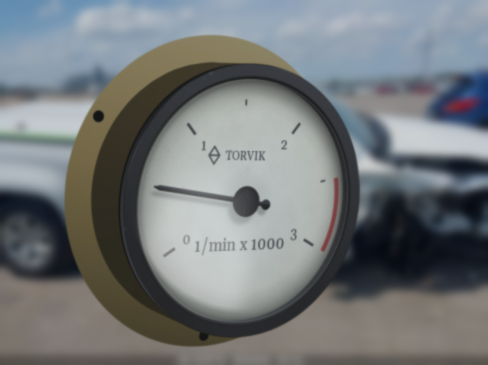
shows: value=500 unit=rpm
